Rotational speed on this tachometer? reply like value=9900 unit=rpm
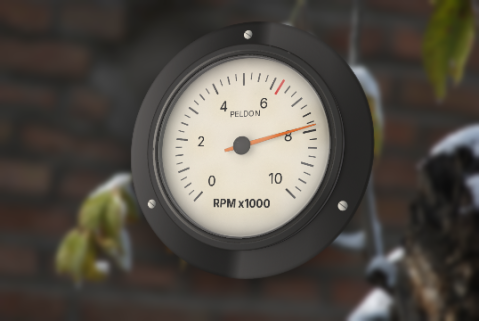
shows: value=7875 unit=rpm
